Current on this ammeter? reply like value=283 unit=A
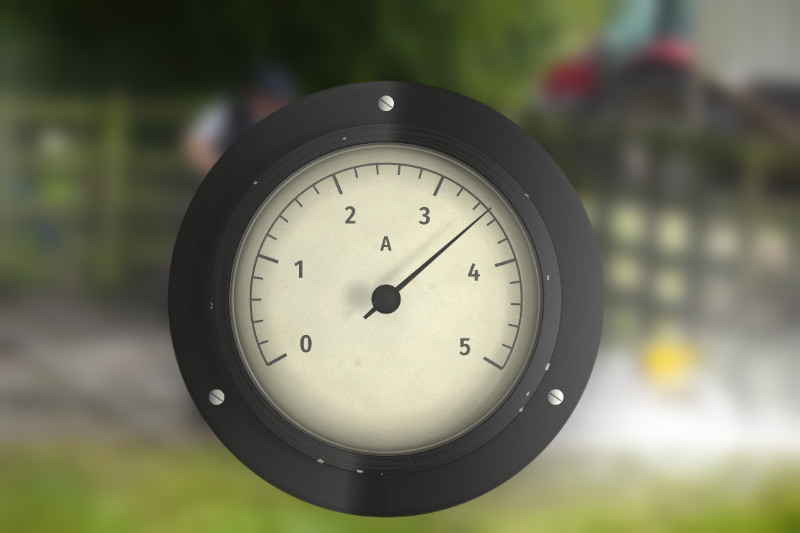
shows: value=3.5 unit=A
